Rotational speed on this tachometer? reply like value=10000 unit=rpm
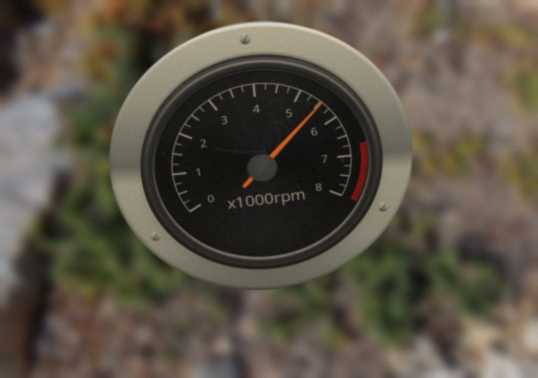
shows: value=5500 unit=rpm
